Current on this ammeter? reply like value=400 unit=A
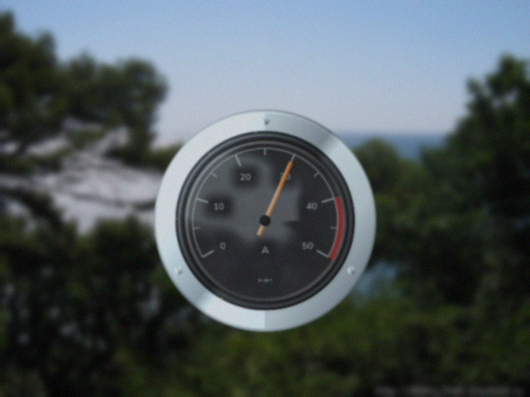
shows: value=30 unit=A
